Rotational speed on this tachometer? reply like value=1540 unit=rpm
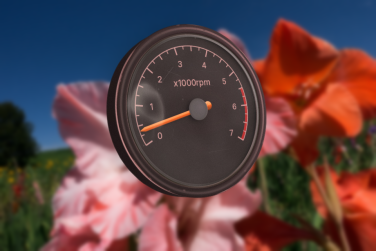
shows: value=375 unit=rpm
